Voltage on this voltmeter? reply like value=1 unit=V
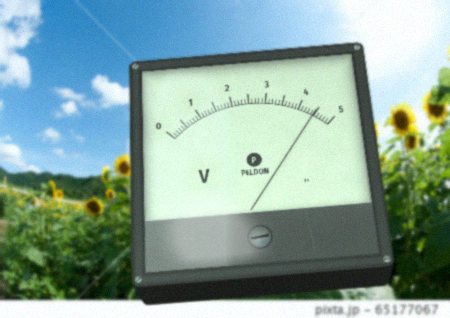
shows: value=4.5 unit=V
